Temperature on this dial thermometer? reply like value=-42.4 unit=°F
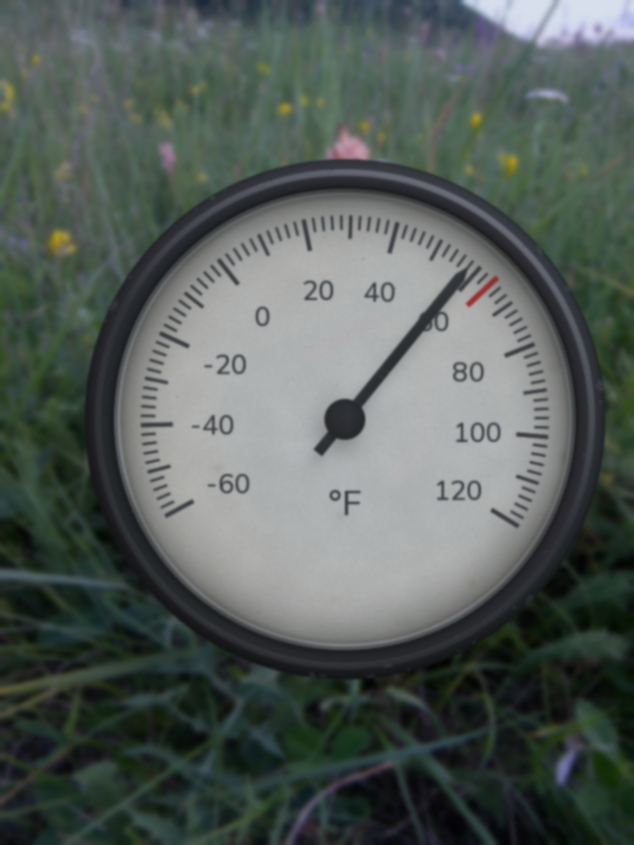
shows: value=58 unit=°F
